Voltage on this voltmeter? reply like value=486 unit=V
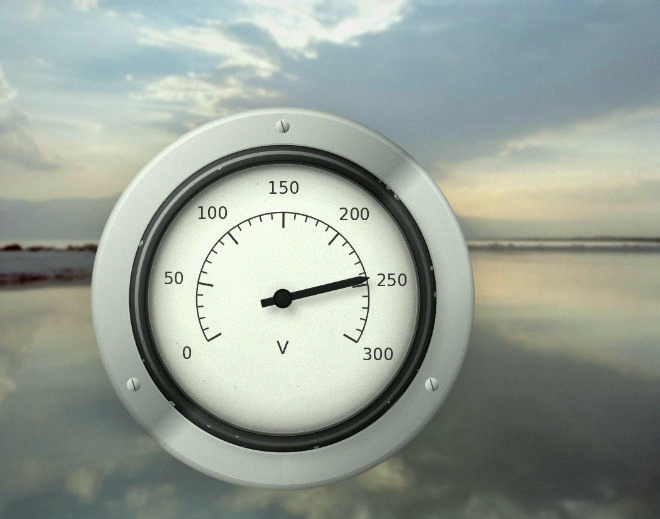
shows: value=245 unit=V
